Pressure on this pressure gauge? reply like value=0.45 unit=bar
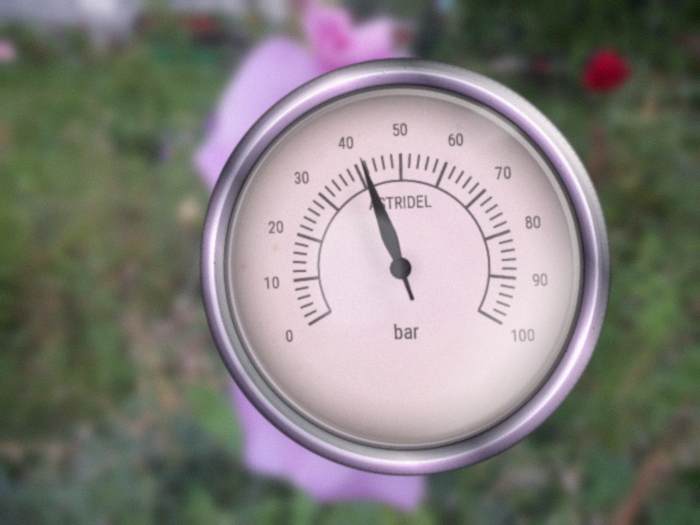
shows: value=42 unit=bar
